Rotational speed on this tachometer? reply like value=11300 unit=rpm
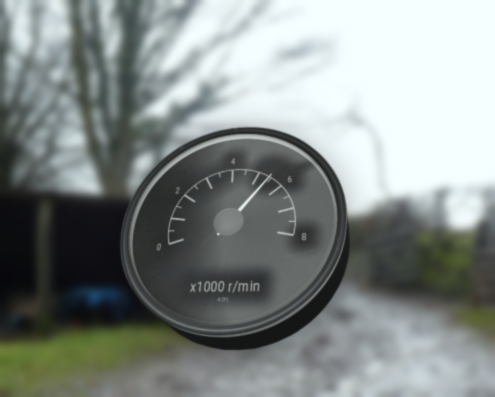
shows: value=5500 unit=rpm
